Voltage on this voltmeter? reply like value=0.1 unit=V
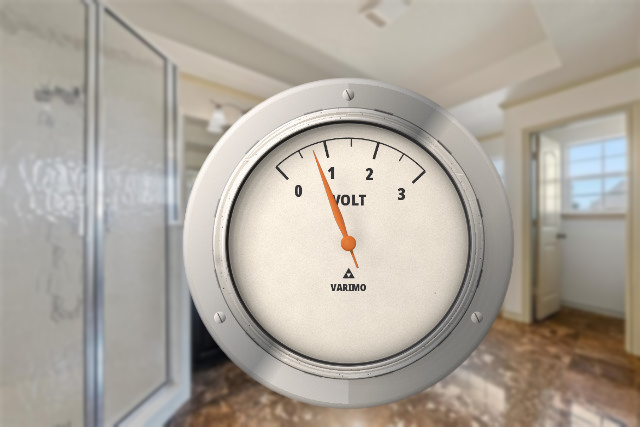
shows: value=0.75 unit=V
